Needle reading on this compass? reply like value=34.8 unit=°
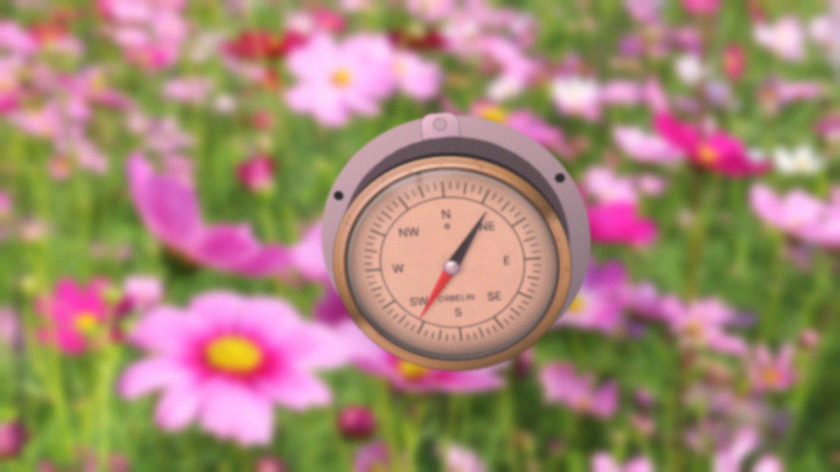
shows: value=215 unit=°
